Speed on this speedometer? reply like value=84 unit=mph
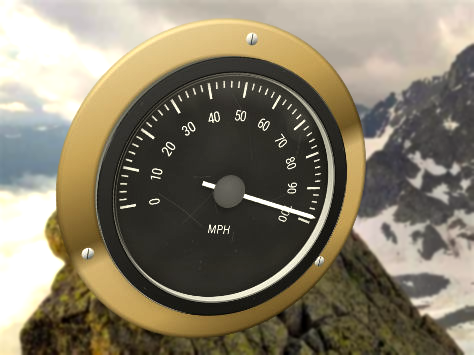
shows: value=98 unit=mph
